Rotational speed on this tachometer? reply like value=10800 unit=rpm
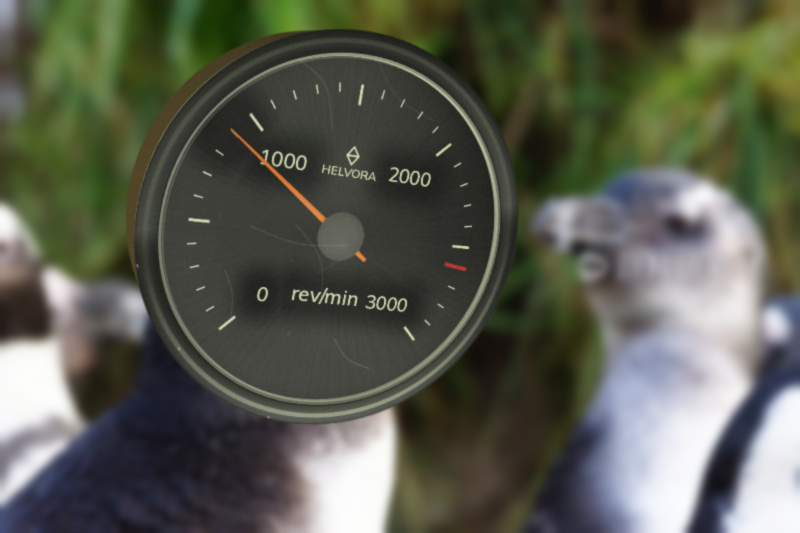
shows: value=900 unit=rpm
